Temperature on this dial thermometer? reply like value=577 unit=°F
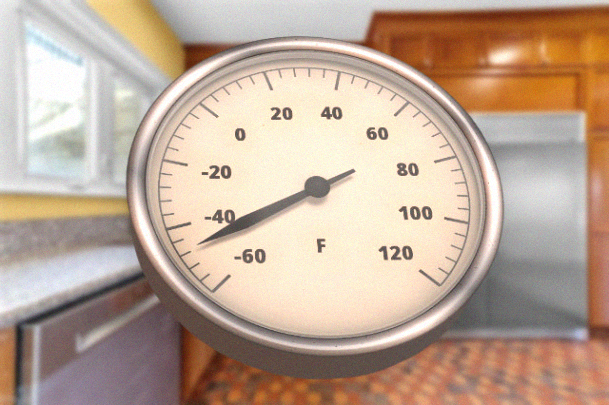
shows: value=-48 unit=°F
